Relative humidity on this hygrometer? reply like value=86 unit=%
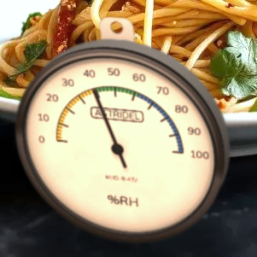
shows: value=40 unit=%
